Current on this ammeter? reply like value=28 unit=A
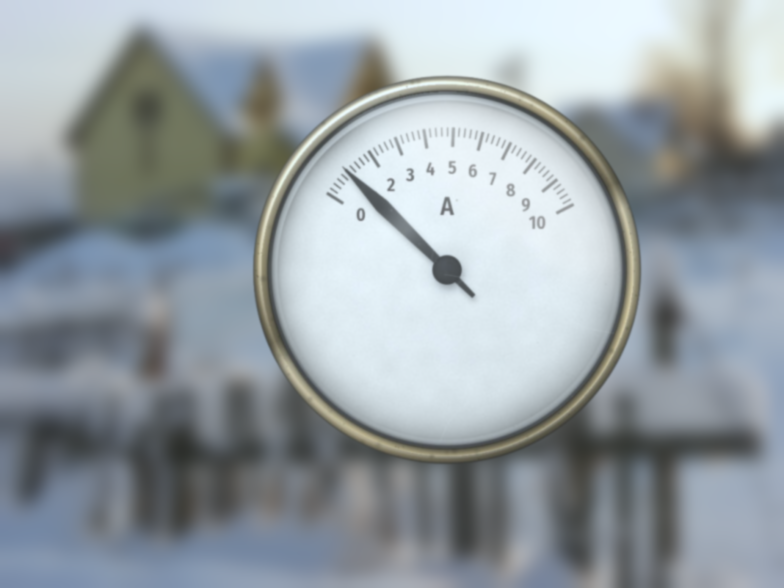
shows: value=1 unit=A
